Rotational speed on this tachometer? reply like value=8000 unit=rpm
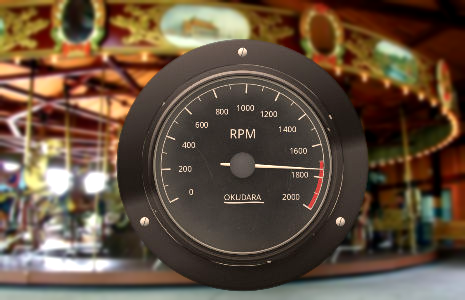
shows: value=1750 unit=rpm
